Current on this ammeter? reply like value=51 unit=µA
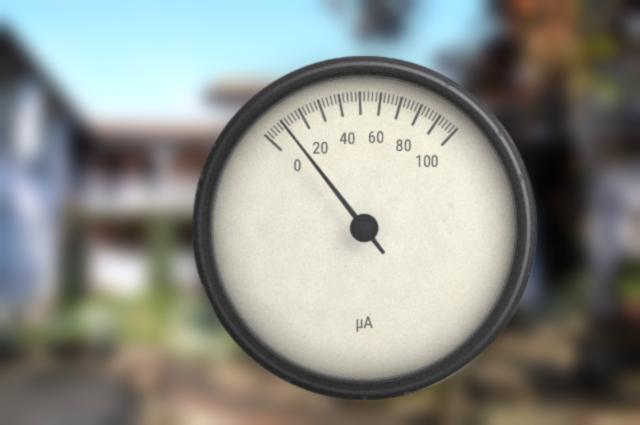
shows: value=10 unit=µA
